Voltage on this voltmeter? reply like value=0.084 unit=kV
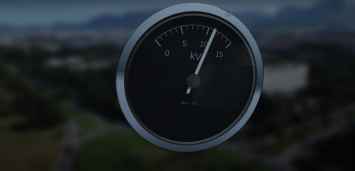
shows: value=11 unit=kV
